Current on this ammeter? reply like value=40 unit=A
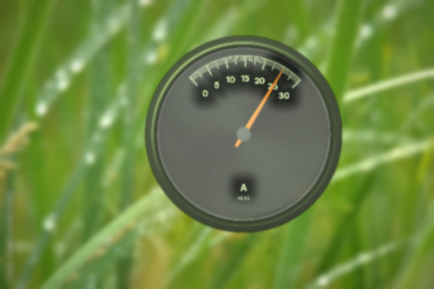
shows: value=25 unit=A
